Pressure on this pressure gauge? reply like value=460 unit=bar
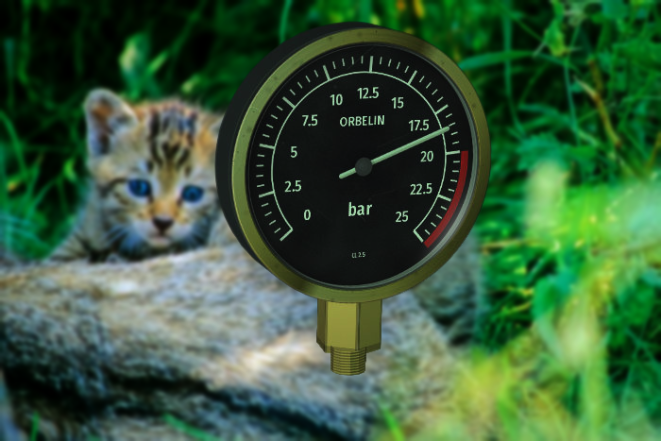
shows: value=18.5 unit=bar
